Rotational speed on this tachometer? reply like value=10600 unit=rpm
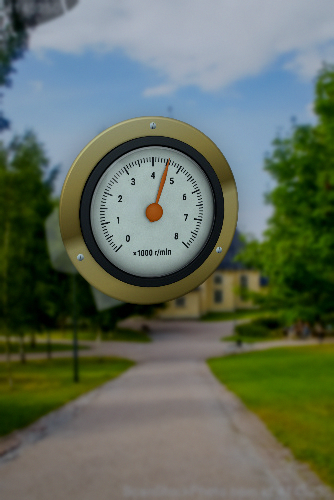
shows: value=4500 unit=rpm
